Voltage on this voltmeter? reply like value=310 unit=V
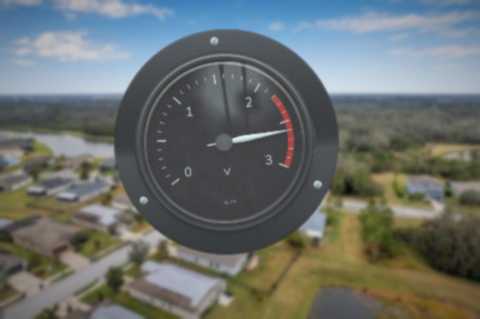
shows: value=2.6 unit=V
